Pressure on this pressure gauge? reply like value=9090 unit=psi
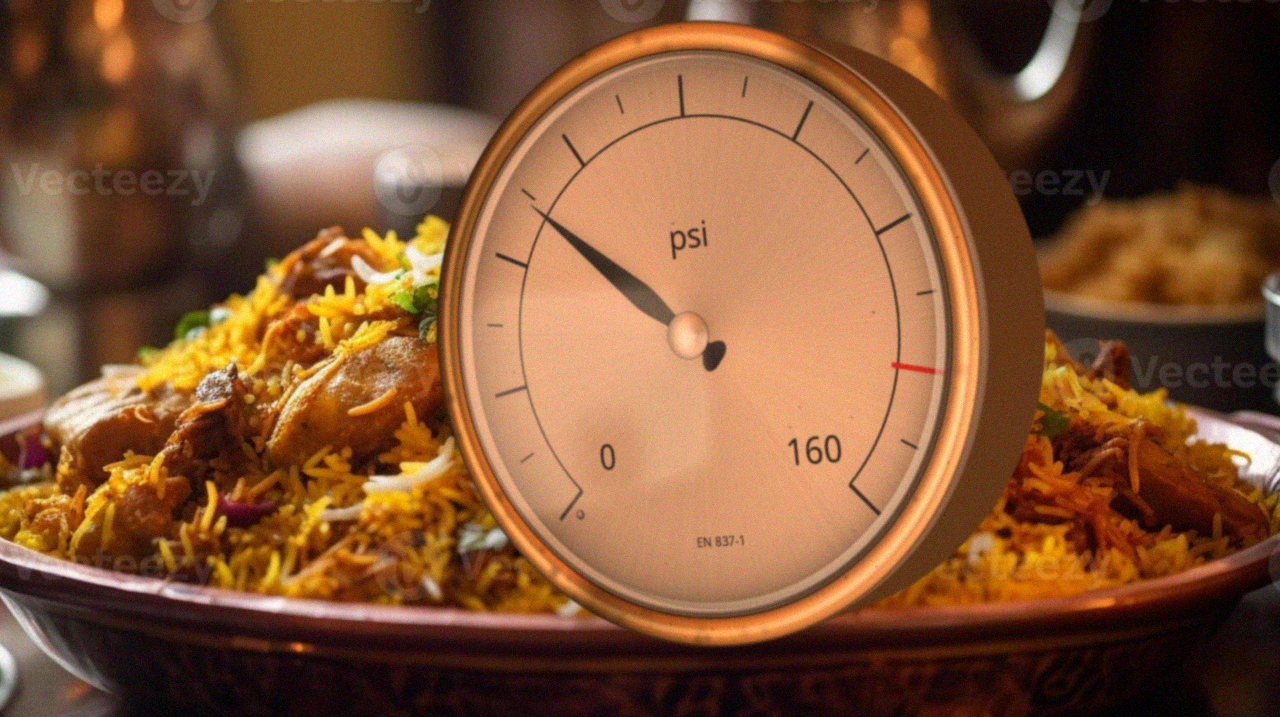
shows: value=50 unit=psi
